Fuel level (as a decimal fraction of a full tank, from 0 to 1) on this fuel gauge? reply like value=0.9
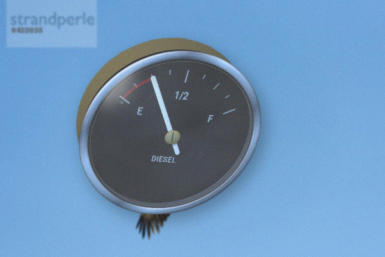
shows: value=0.25
